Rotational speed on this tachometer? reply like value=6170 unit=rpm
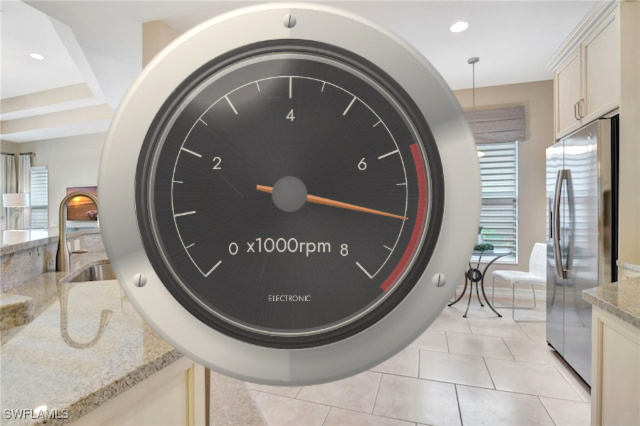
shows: value=7000 unit=rpm
